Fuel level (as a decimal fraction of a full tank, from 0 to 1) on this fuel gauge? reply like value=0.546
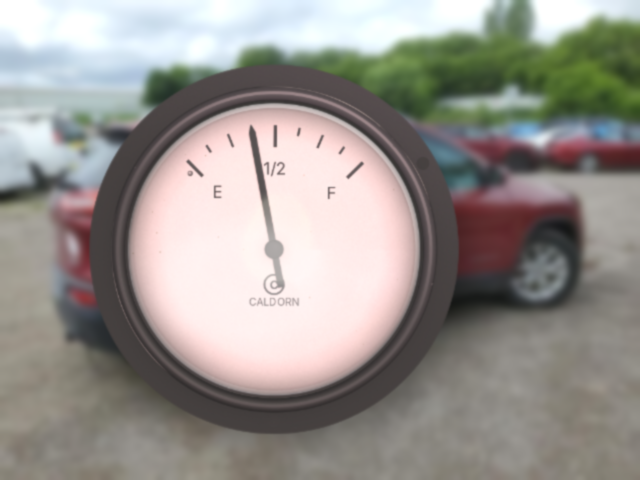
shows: value=0.375
